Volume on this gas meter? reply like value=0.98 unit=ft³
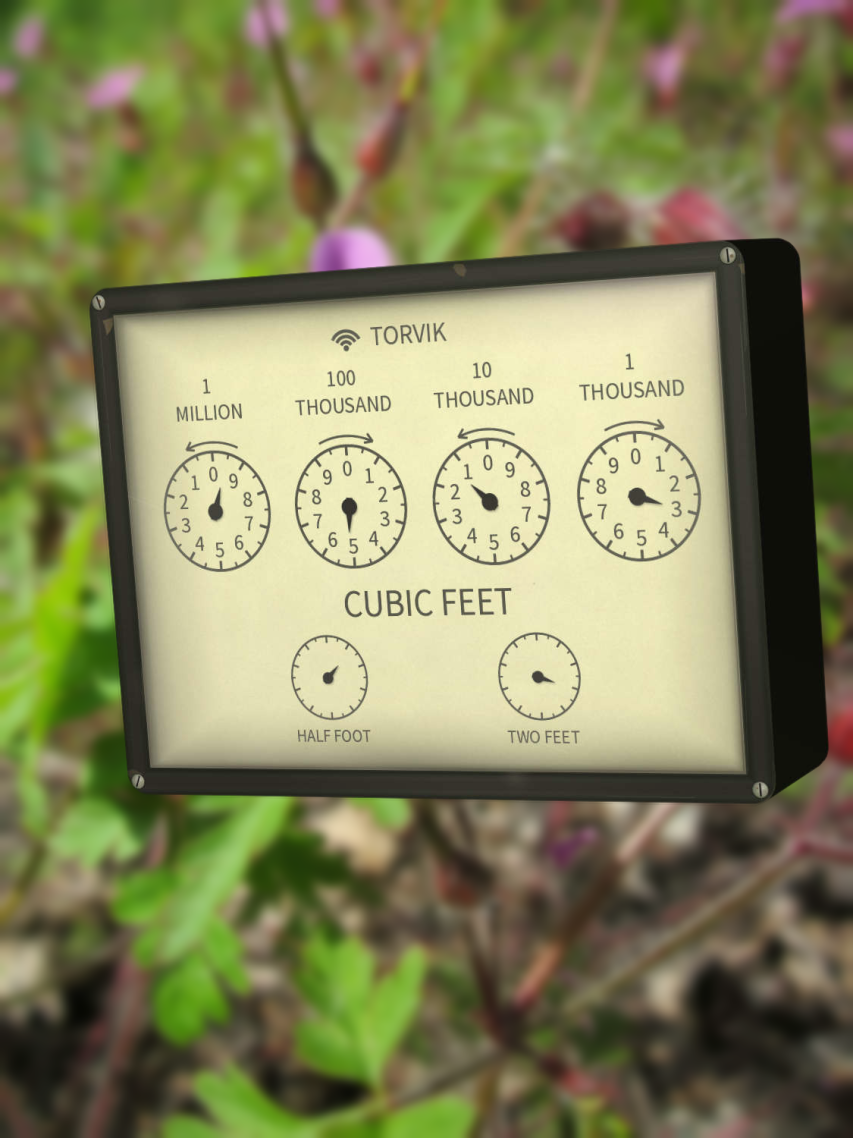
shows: value=951300 unit=ft³
